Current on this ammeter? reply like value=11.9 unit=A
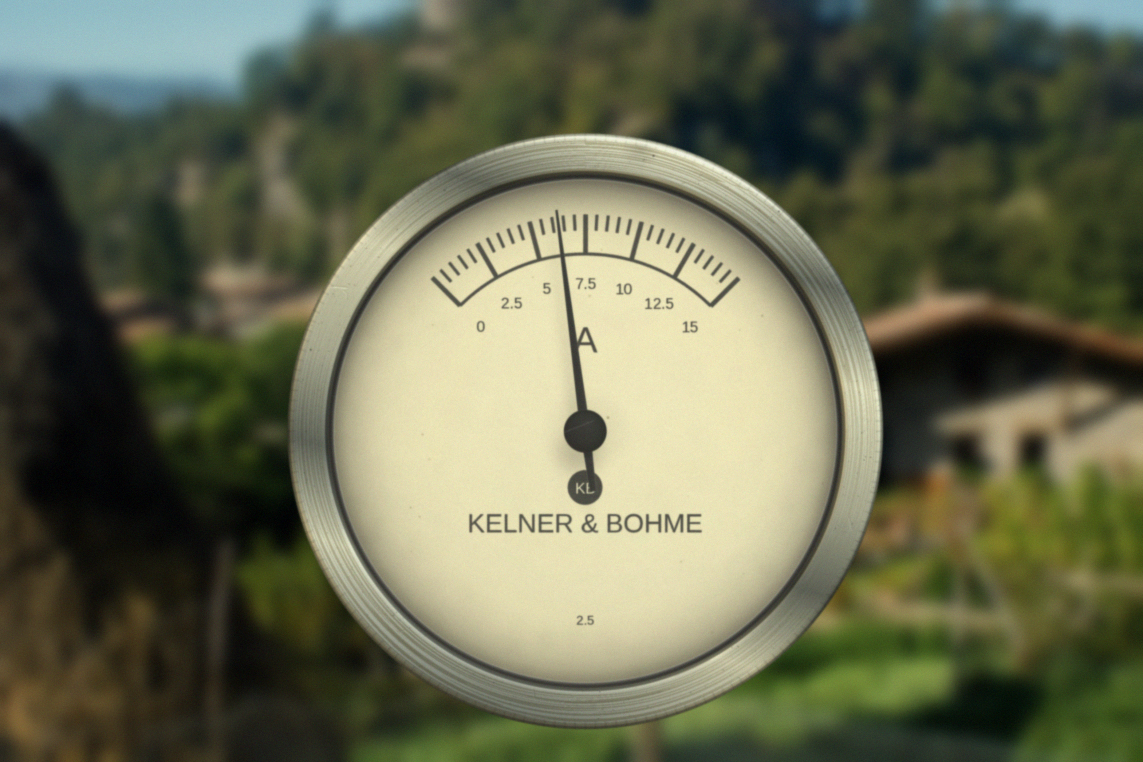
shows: value=6.25 unit=A
